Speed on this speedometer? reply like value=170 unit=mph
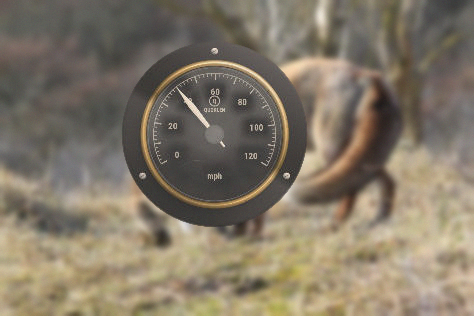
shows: value=40 unit=mph
